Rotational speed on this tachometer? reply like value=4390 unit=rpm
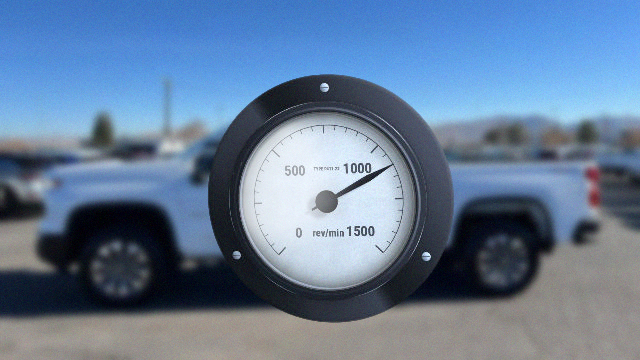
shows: value=1100 unit=rpm
